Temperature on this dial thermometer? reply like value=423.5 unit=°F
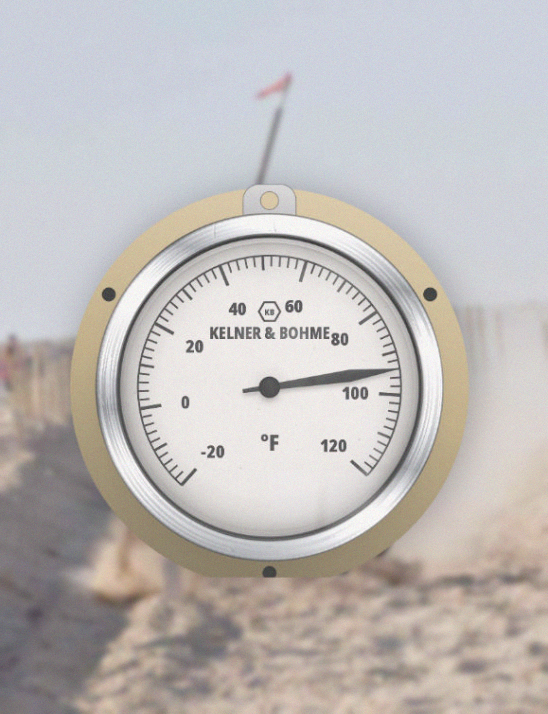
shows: value=94 unit=°F
